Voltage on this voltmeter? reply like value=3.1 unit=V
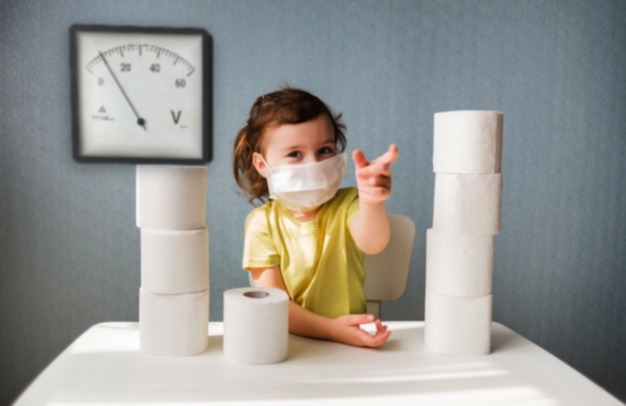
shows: value=10 unit=V
